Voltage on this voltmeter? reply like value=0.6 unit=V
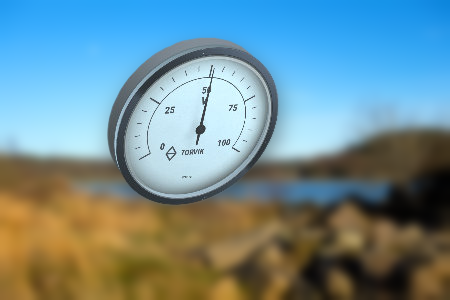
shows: value=50 unit=V
